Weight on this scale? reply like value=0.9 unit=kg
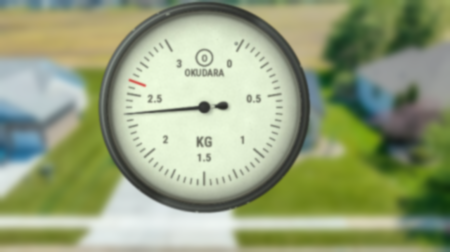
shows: value=2.35 unit=kg
